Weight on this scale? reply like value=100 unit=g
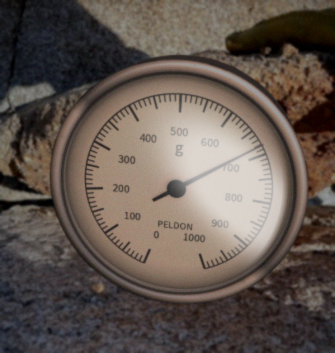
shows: value=680 unit=g
